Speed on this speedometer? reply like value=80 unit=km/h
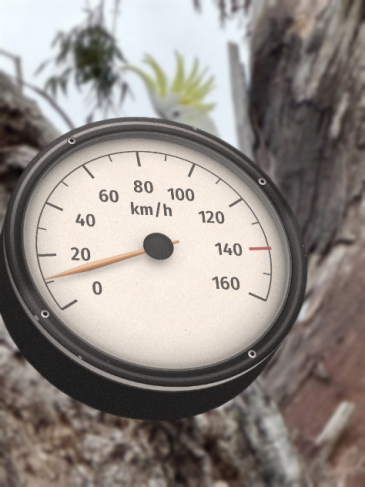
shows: value=10 unit=km/h
